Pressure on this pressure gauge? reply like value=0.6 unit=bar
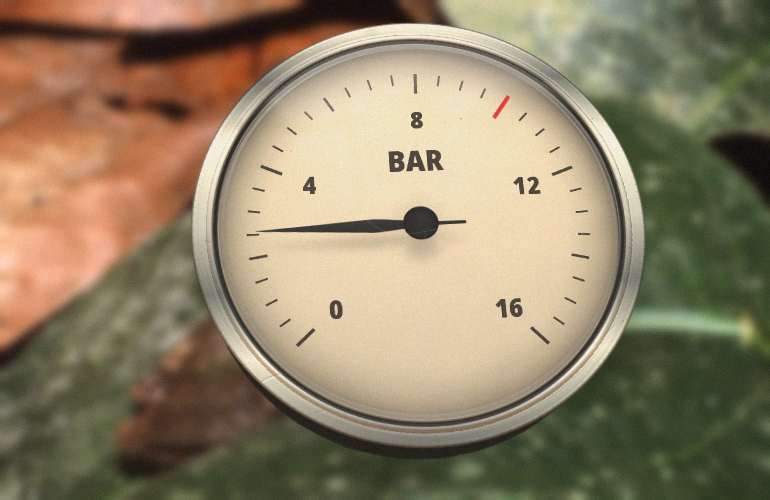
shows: value=2.5 unit=bar
